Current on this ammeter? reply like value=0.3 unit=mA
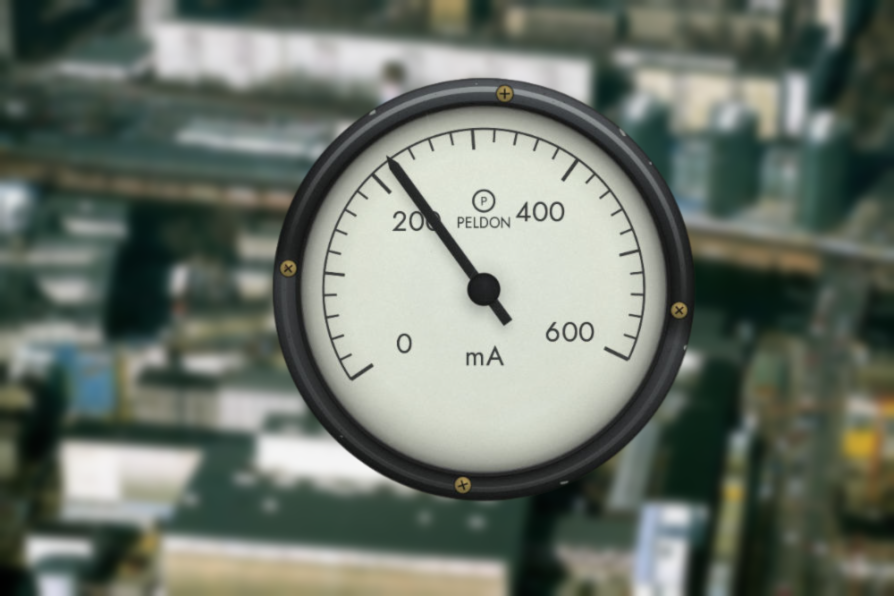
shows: value=220 unit=mA
